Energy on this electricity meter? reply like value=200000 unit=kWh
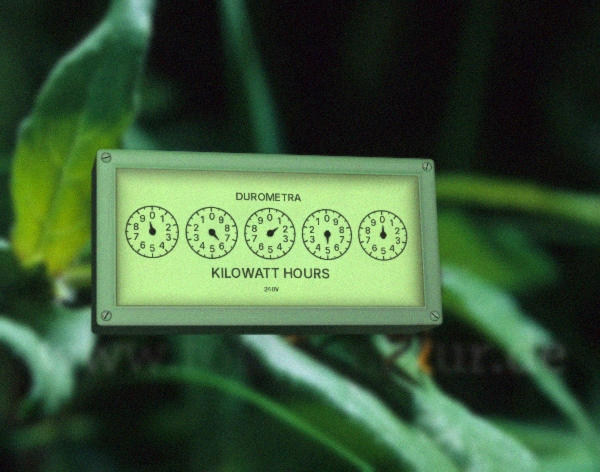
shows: value=96150 unit=kWh
